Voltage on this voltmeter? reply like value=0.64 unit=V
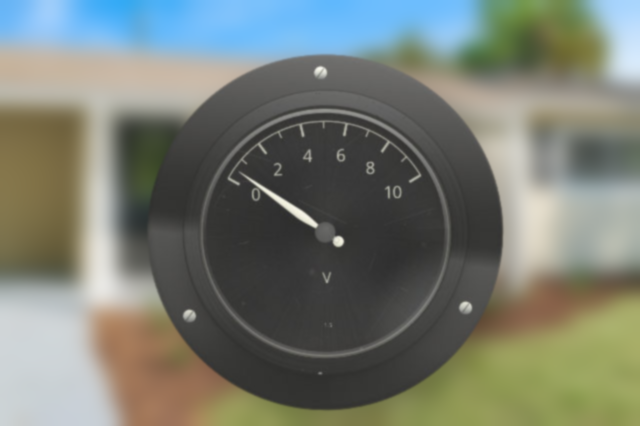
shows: value=0.5 unit=V
